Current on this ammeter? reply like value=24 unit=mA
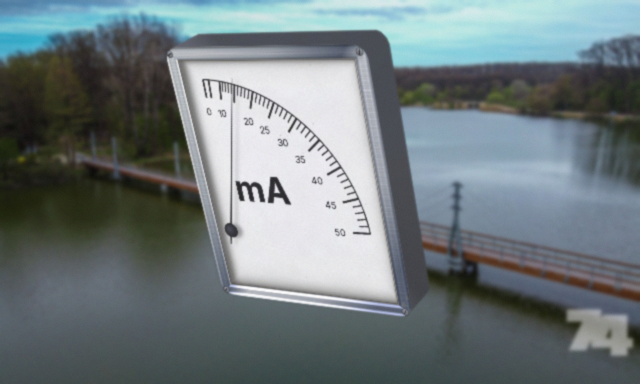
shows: value=15 unit=mA
